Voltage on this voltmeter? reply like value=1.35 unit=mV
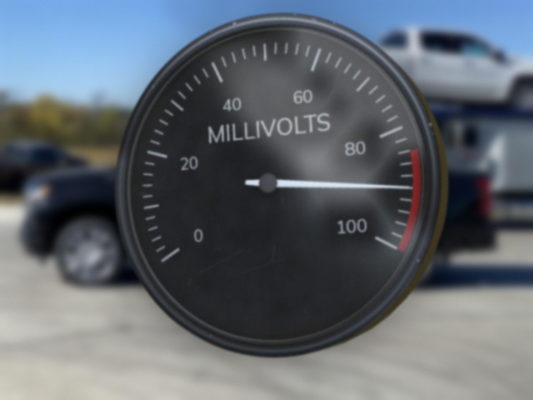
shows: value=90 unit=mV
